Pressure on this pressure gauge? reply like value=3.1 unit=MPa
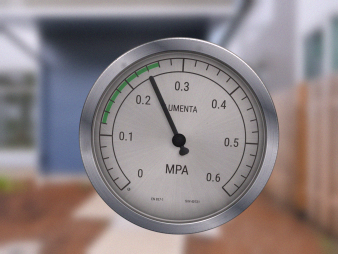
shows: value=0.24 unit=MPa
